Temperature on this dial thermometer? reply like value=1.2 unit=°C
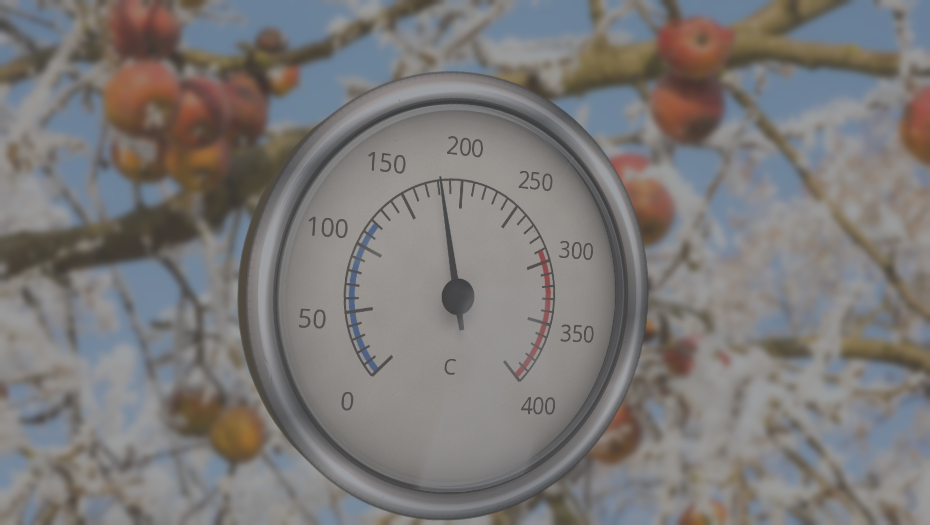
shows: value=180 unit=°C
